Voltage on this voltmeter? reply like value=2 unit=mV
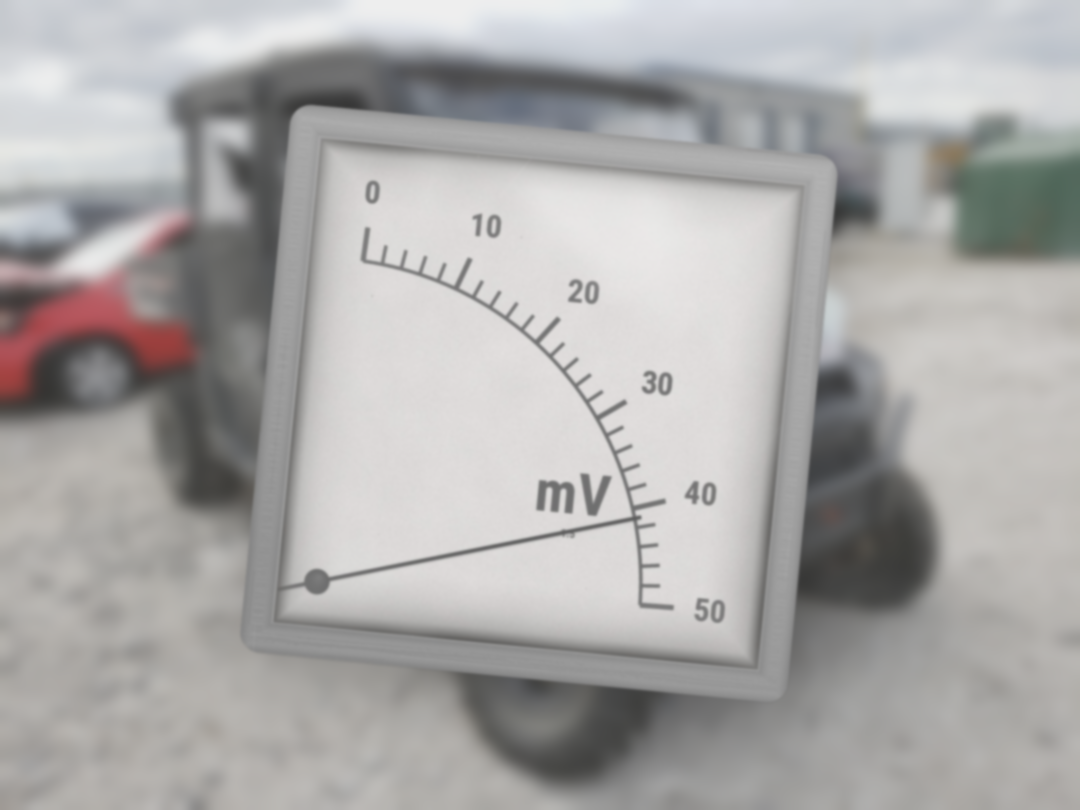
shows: value=41 unit=mV
